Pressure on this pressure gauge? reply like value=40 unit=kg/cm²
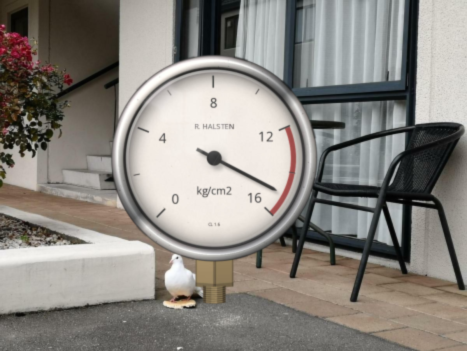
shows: value=15 unit=kg/cm²
